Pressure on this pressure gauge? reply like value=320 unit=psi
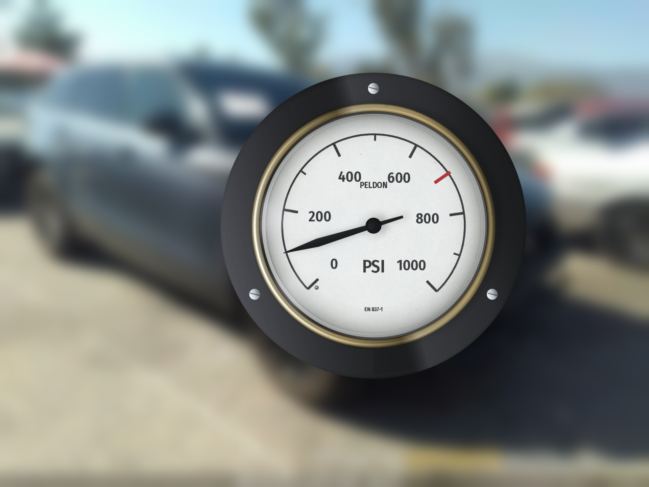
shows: value=100 unit=psi
